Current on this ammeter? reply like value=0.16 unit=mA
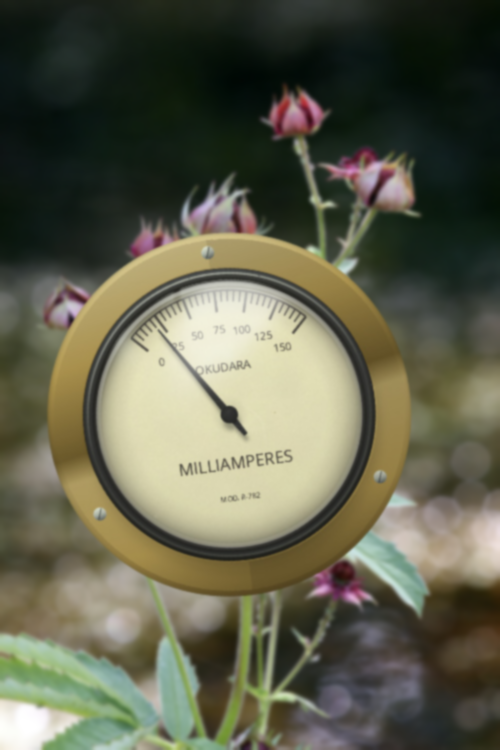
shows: value=20 unit=mA
